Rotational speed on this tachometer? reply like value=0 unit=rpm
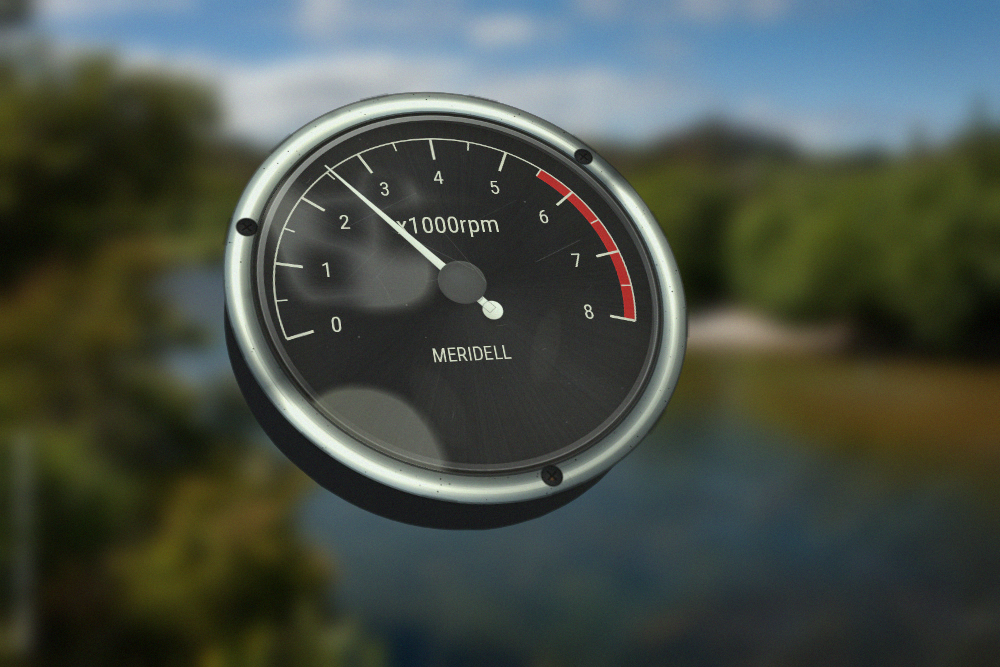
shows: value=2500 unit=rpm
